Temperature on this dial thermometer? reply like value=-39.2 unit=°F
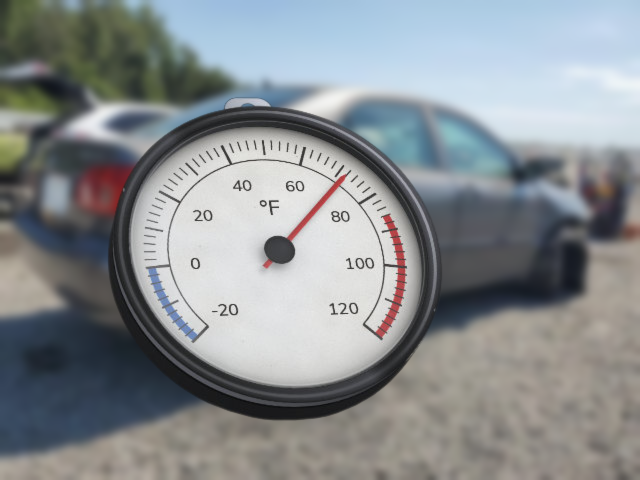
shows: value=72 unit=°F
